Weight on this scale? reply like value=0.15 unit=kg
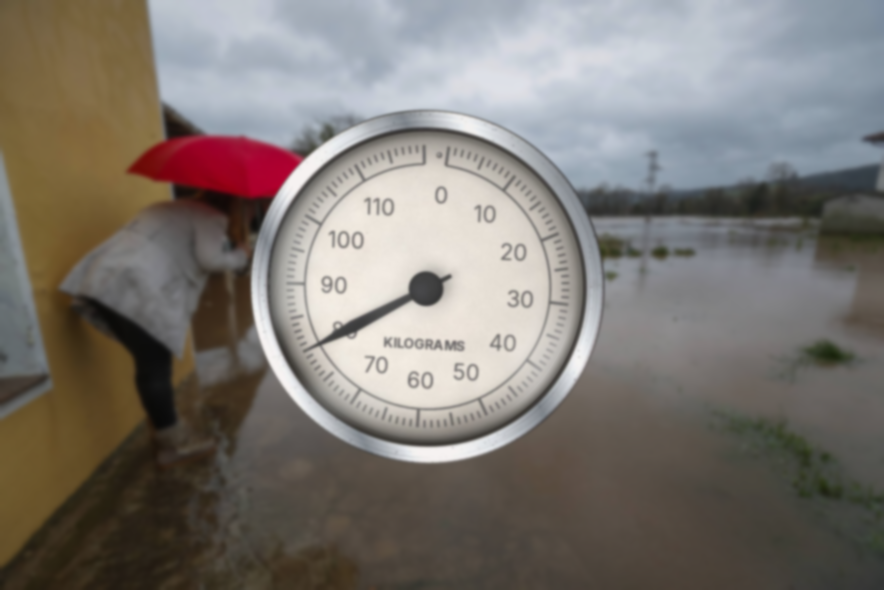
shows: value=80 unit=kg
